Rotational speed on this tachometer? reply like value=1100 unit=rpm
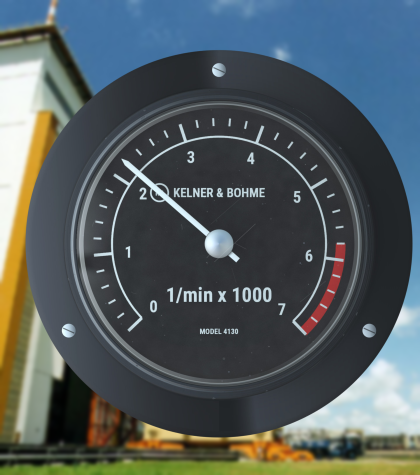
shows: value=2200 unit=rpm
